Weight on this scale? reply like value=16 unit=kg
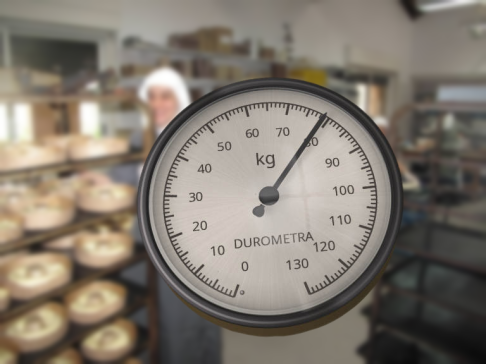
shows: value=79 unit=kg
